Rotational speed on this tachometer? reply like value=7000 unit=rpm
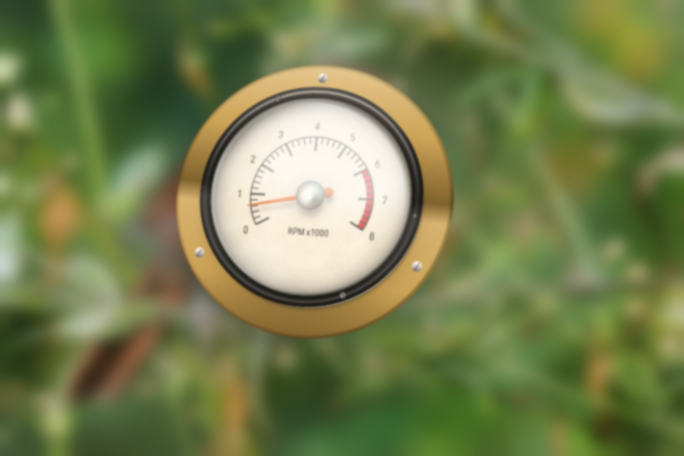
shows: value=600 unit=rpm
